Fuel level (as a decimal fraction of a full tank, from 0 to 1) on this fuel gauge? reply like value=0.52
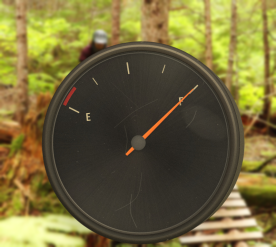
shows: value=1
